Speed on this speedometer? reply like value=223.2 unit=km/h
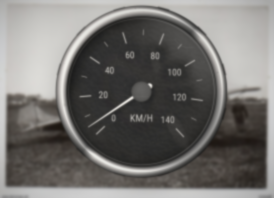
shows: value=5 unit=km/h
